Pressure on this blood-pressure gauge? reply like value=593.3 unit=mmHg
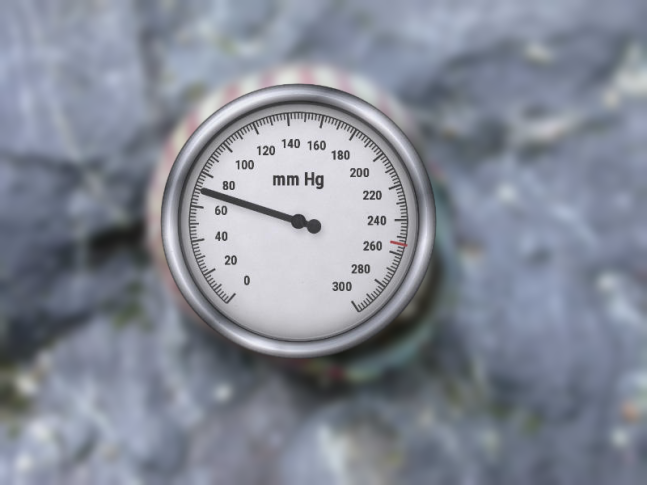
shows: value=70 unit=mmHg
